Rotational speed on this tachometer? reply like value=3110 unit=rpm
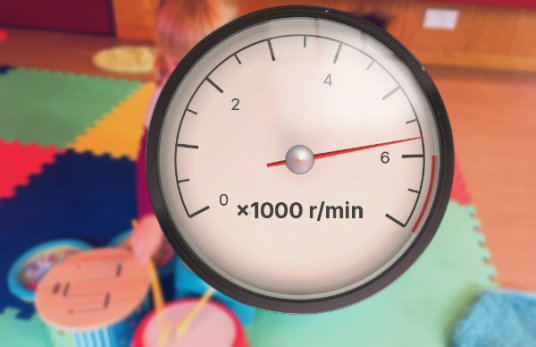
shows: value=5750 unit=rpm
